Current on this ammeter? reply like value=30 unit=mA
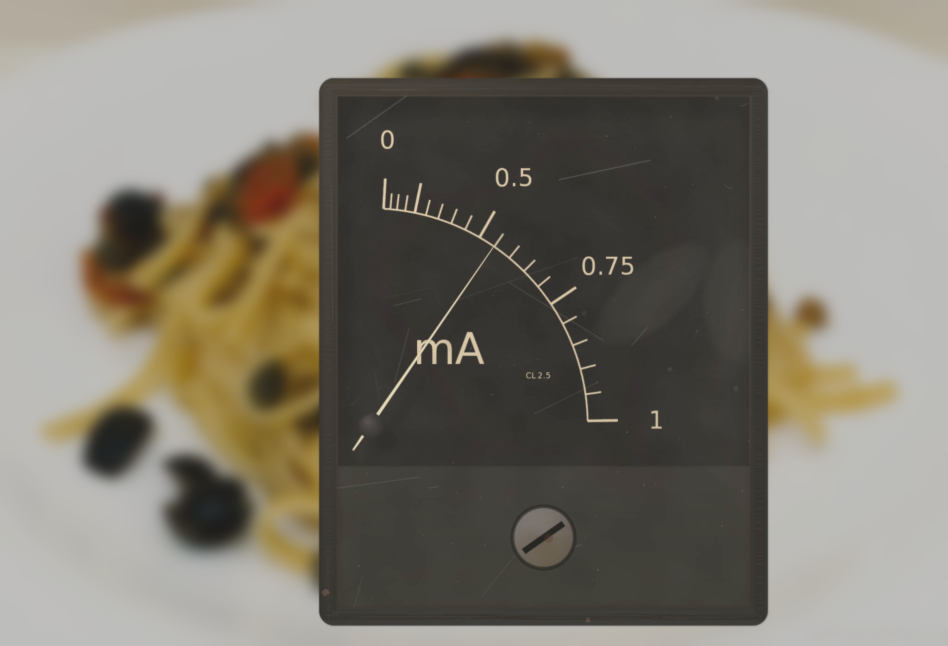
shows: value=0.55 unit=mA
